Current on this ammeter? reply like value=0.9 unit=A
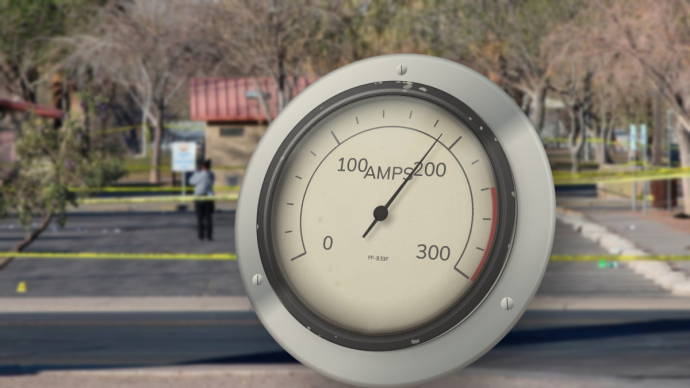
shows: value=190 unit=A
